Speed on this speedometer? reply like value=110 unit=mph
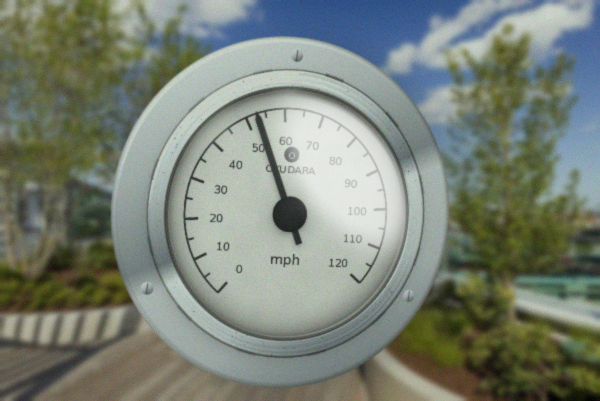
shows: value=52.5 unit=mph
